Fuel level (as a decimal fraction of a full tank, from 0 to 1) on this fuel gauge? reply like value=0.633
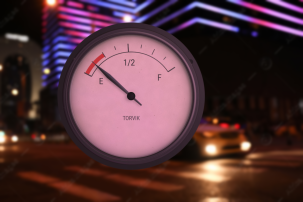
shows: value=0.125
